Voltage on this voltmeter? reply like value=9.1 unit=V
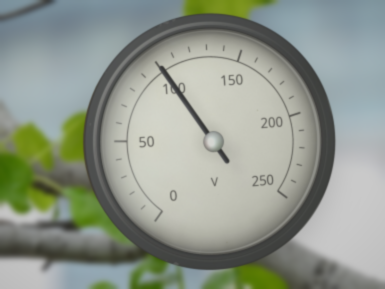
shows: value=100 unit=V
